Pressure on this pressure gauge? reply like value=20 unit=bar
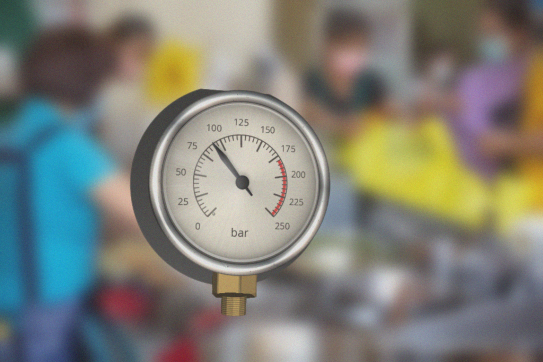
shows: value=90 unit=bar
